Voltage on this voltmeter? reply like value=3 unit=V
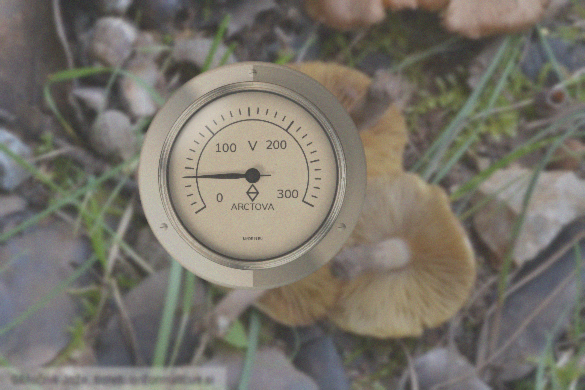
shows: value=40 unit=V
